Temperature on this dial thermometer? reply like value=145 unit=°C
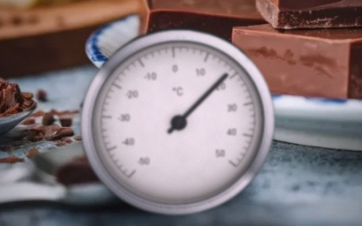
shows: value=18 unit=°C
